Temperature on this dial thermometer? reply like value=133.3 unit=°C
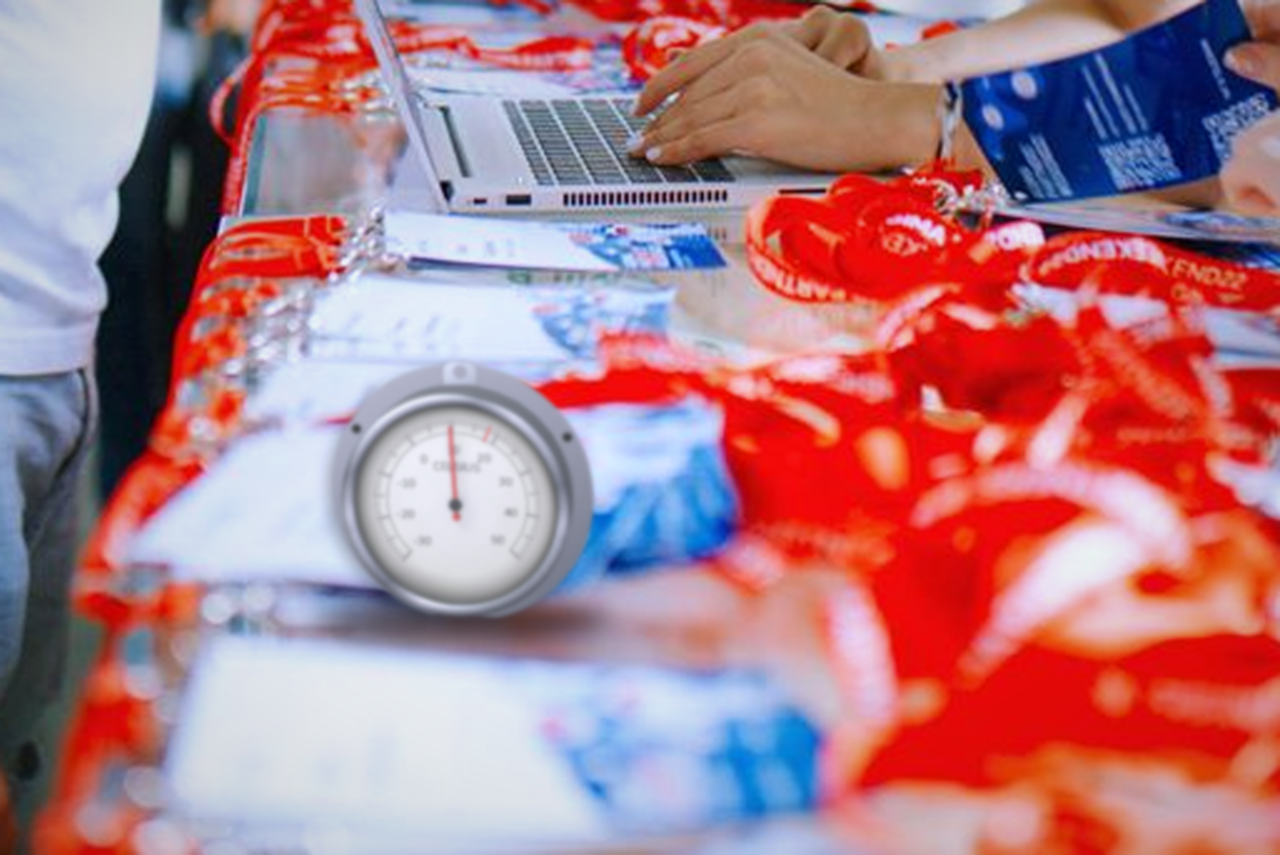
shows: value=10 unit=°C
